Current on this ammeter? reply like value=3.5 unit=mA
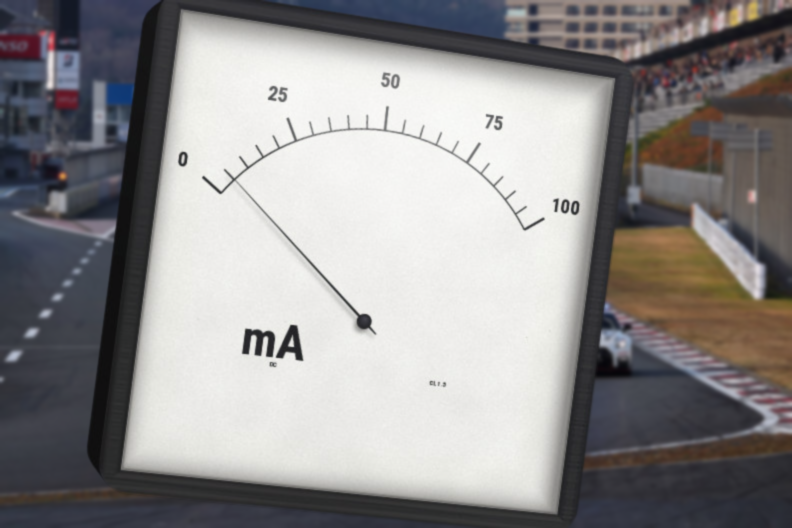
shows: value=5 unit=mA
